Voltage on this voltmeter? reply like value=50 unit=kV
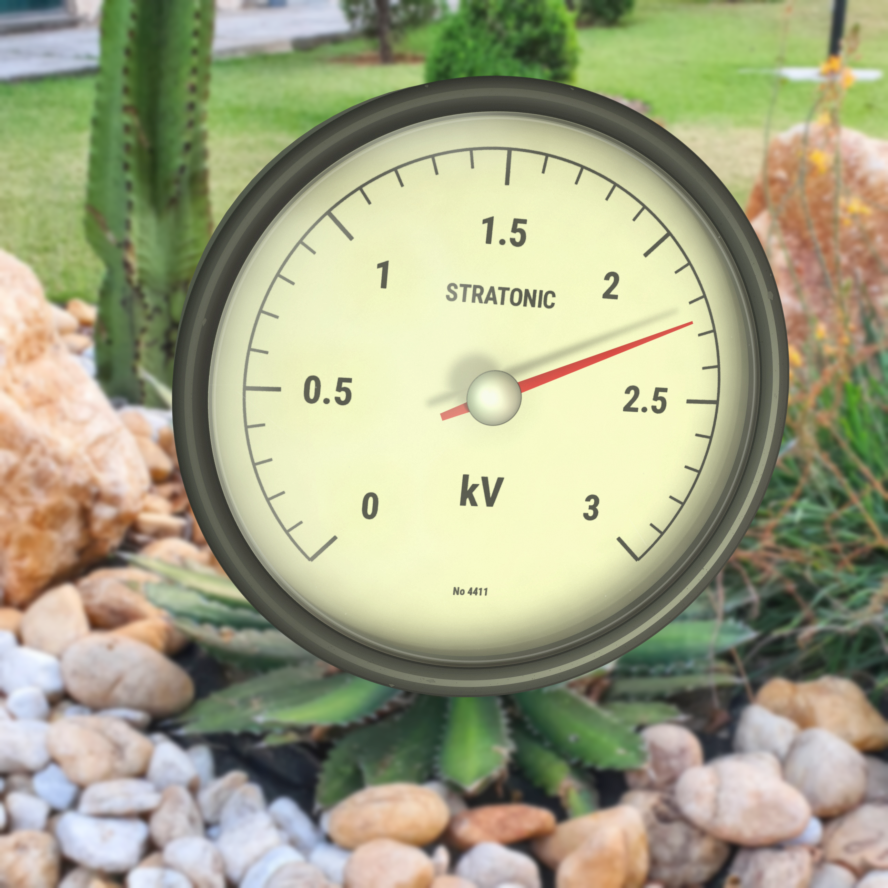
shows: value=2.25 unit=kV
